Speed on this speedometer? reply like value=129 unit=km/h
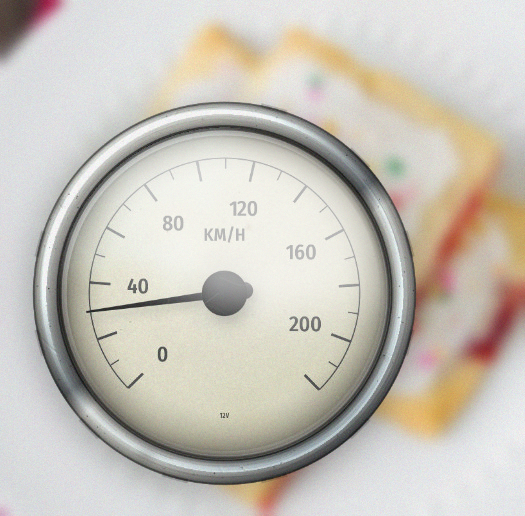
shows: value=30 unit=km/h
